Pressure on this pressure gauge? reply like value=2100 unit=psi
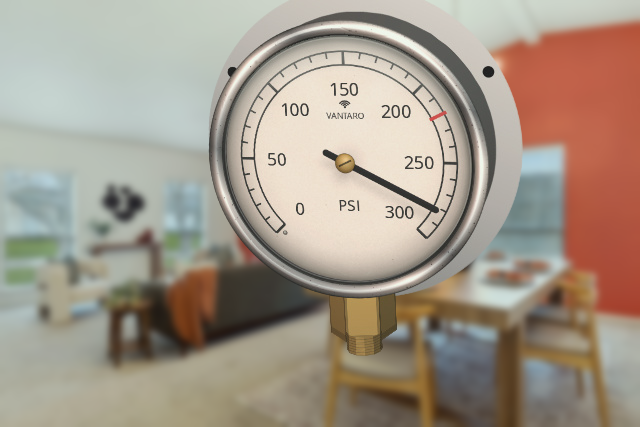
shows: value=280 unit=psi
